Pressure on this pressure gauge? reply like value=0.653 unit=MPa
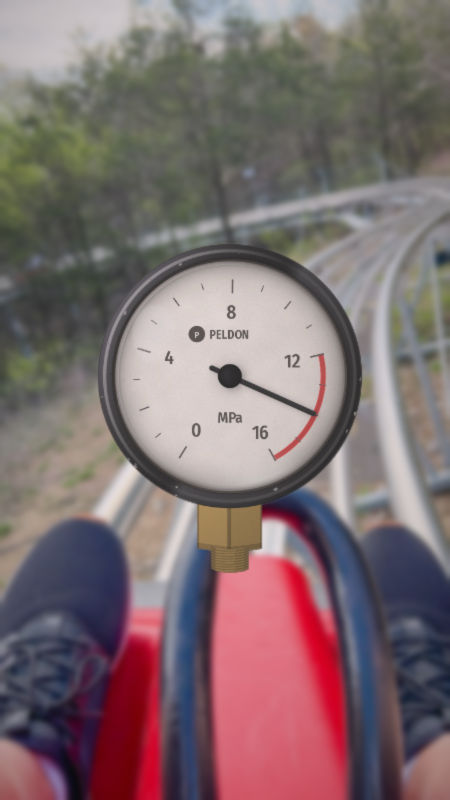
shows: value=14 unit=MPa
